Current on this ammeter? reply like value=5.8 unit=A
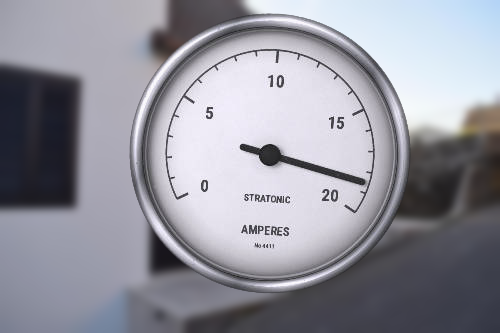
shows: value=18.5 unit=A
